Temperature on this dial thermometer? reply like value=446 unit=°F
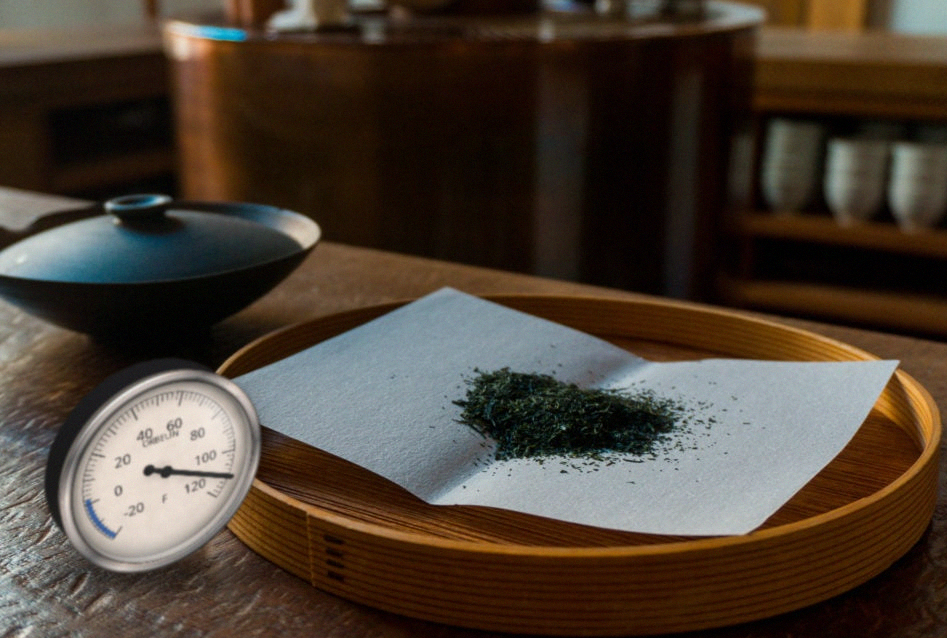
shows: value=110 unit=°F
